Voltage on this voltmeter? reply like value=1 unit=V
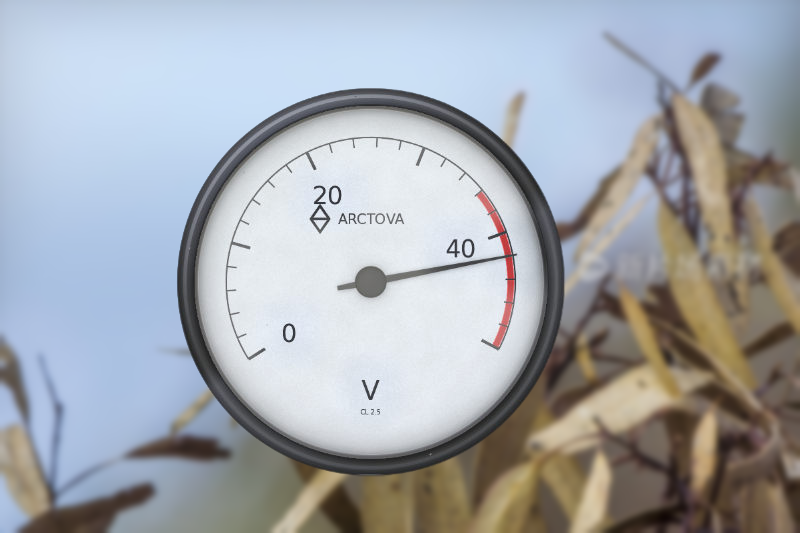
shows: value=42 unit=V
